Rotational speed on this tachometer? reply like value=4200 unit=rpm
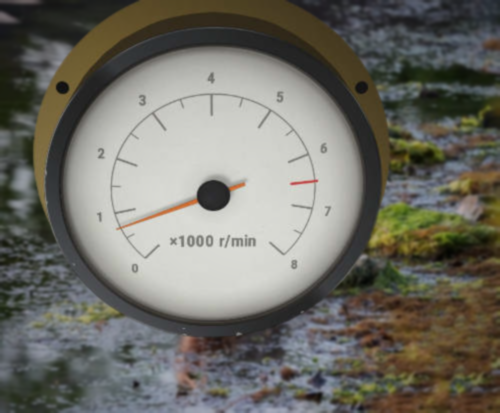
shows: value=750 unit=rpm
